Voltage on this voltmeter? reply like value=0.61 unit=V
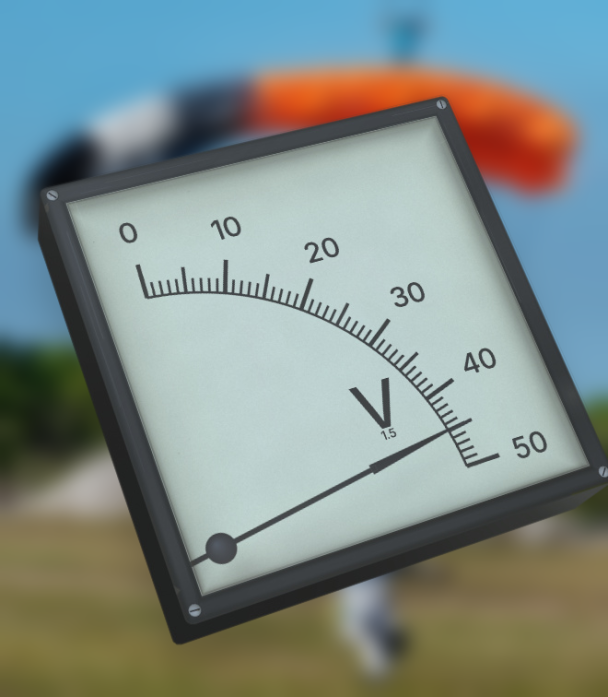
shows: value=45 unit=V
